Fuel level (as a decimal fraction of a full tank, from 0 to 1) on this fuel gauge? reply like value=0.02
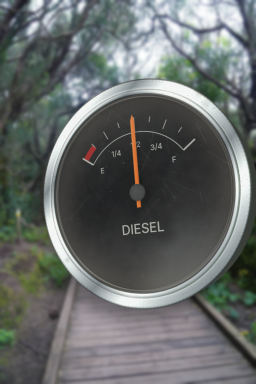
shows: value=0.5
